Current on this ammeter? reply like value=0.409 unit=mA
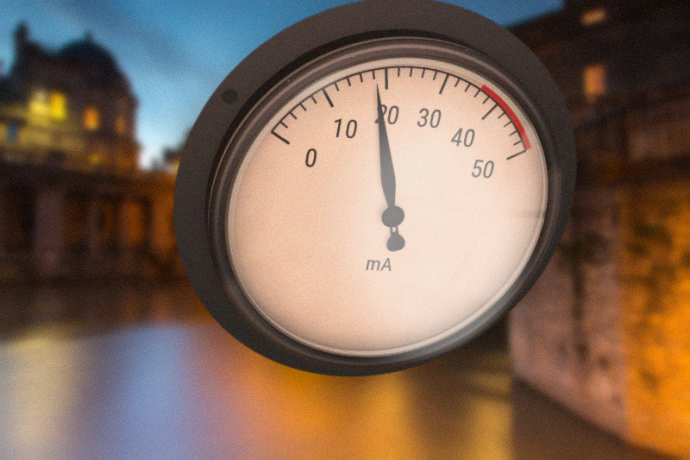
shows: value=18 unit=mA
